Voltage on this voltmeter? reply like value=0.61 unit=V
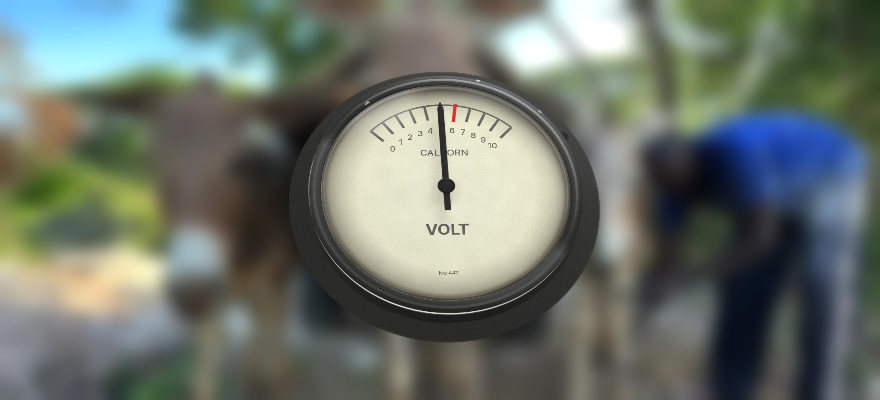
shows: value=5 unit=V
